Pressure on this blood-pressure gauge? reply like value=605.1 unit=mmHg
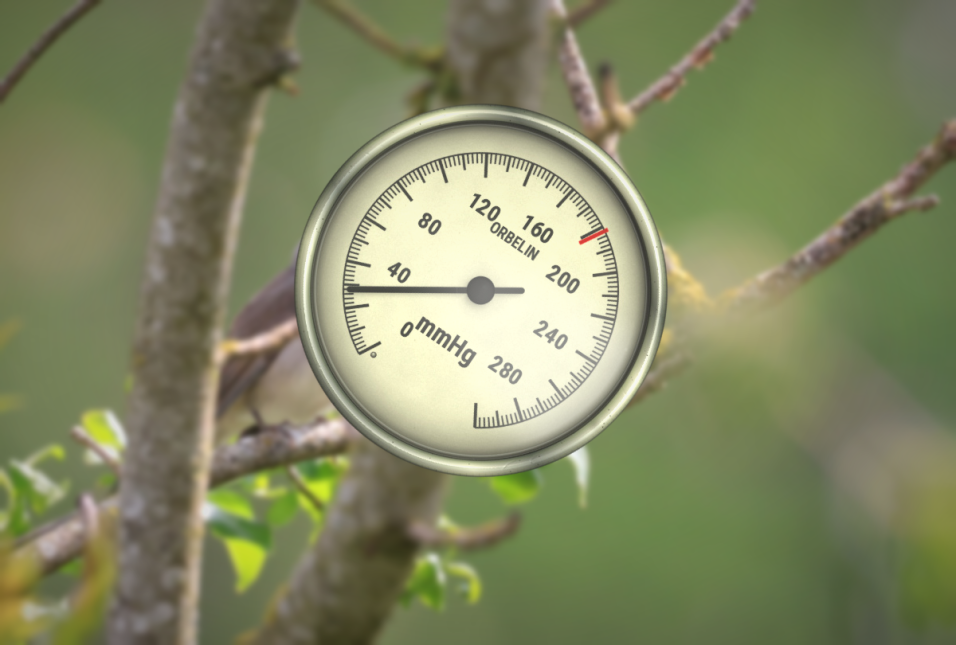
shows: value=28 unit=mmHg
